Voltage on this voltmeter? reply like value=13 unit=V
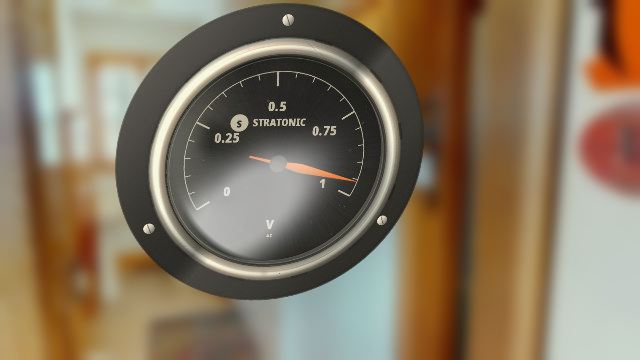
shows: value=0.95 unit=V
